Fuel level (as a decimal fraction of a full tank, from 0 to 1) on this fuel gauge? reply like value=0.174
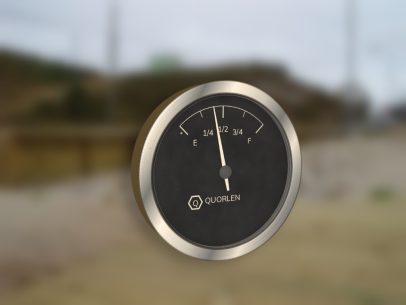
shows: value=0.375
